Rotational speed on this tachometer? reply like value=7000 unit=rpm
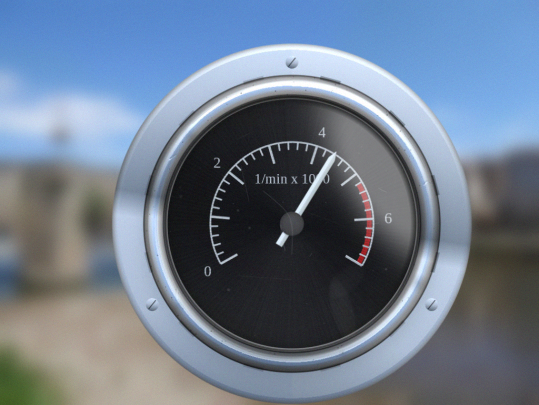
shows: value=4400 unit=rpm
